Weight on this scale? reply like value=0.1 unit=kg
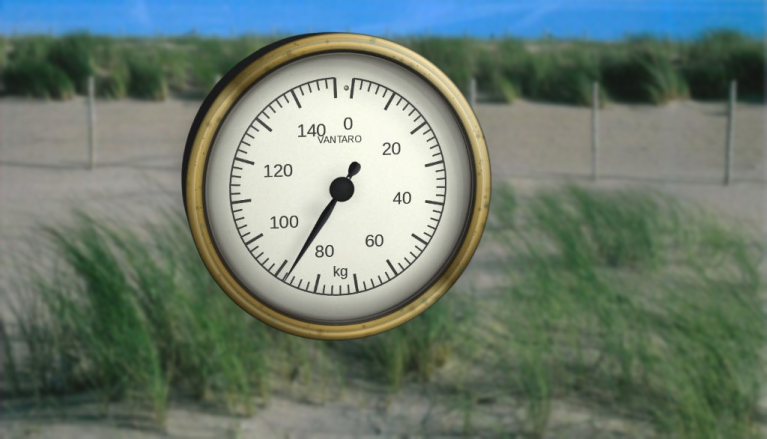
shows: value=88 unit=kg
